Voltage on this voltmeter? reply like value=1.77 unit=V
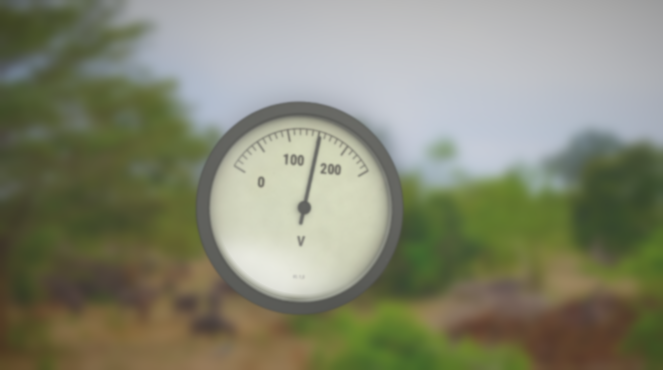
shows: value=150 unit=V
